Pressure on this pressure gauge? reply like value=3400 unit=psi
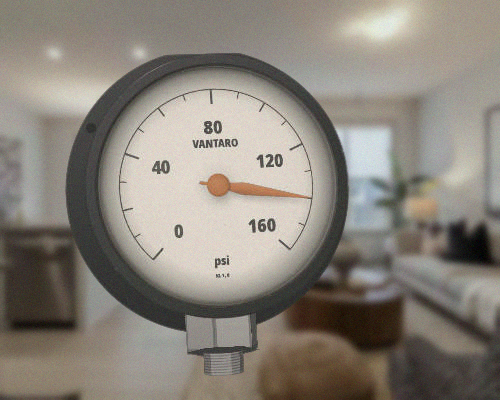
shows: value=140 unit=psi
